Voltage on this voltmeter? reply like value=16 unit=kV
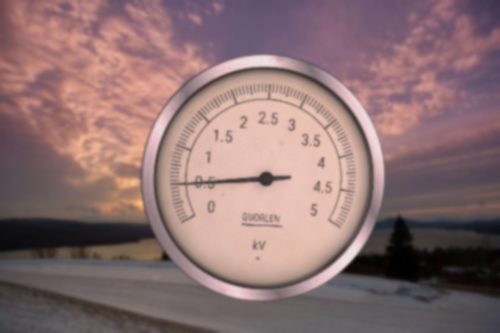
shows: value=0.5 unit=kV
